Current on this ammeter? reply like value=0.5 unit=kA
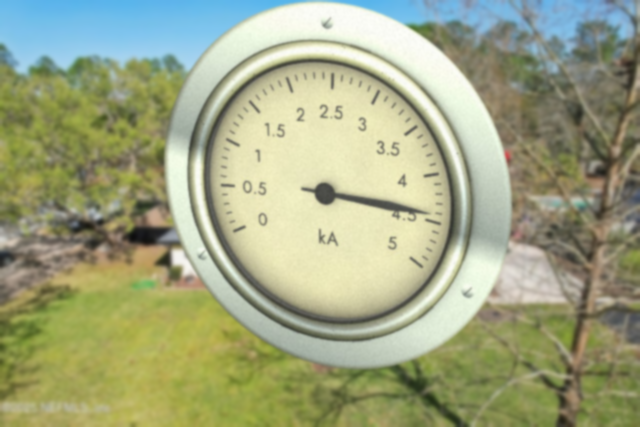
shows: value=4.4 unit=kA
